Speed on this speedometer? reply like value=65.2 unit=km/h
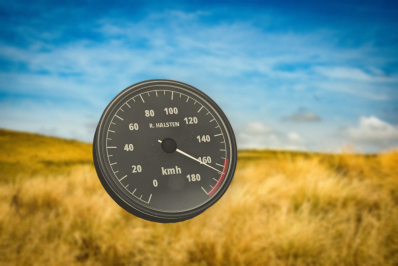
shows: value=165 unit=km/h
